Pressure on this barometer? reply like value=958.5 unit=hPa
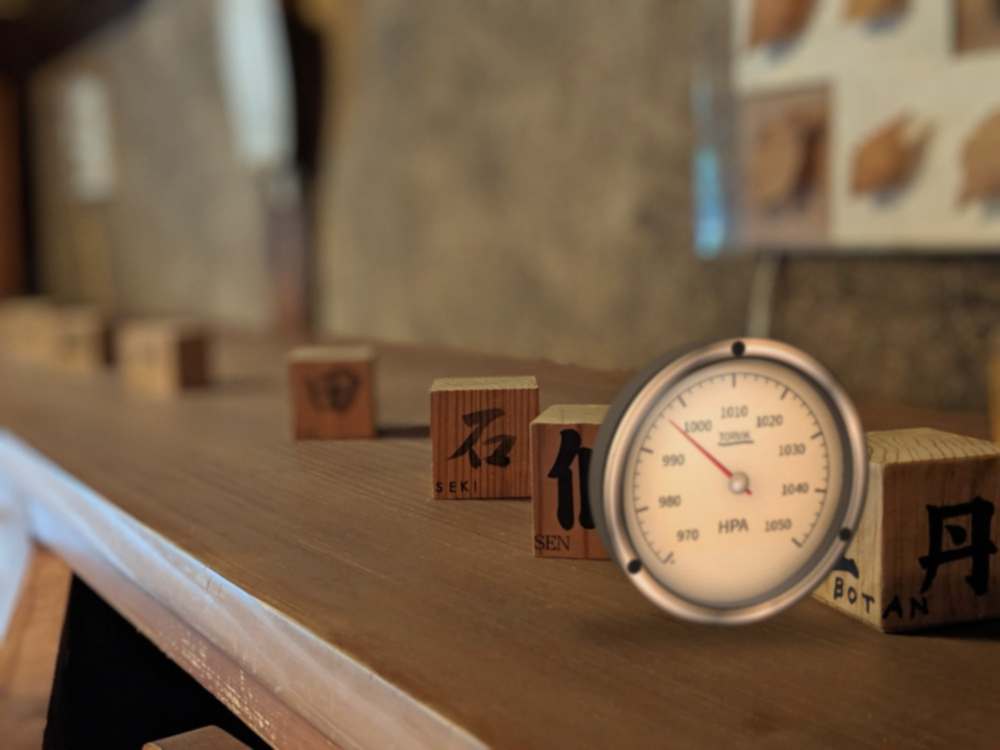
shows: value=996 unit=hPa
